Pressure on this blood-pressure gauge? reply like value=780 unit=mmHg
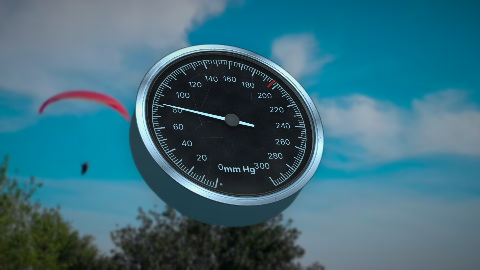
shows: value=80 unit=mmHg
